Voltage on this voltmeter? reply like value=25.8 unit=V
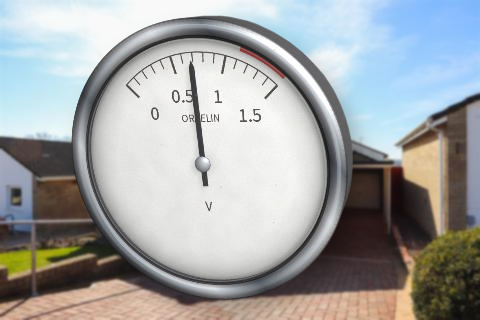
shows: value=0.7 unit=V
